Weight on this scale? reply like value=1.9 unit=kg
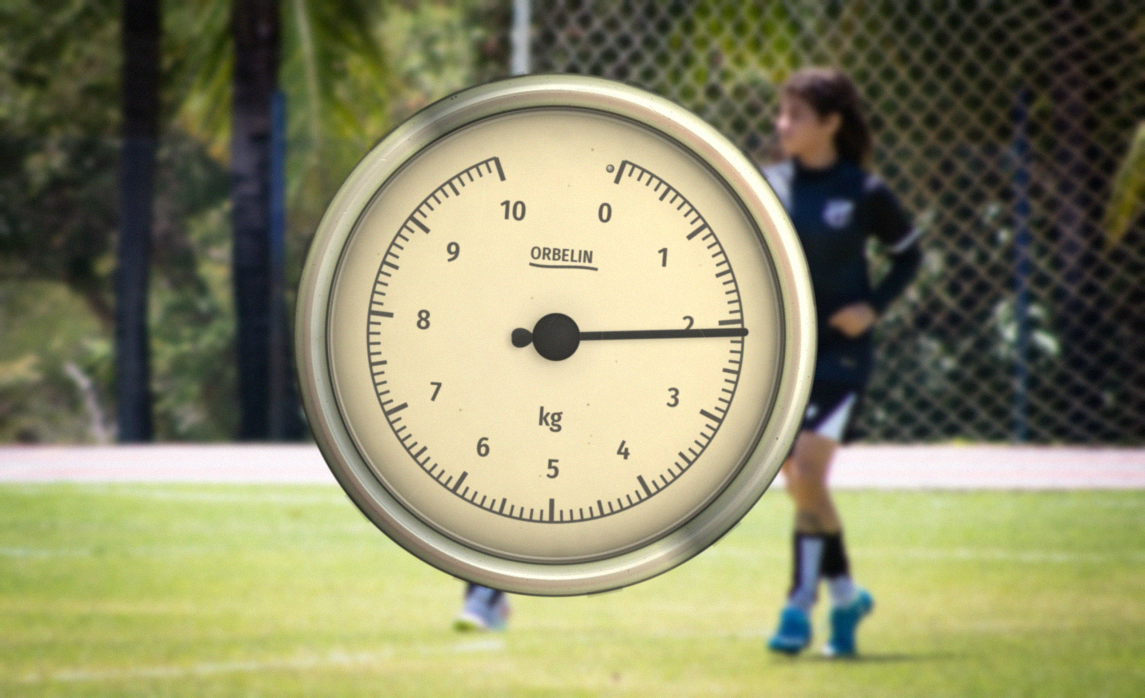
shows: value=2.1 unit=kg
